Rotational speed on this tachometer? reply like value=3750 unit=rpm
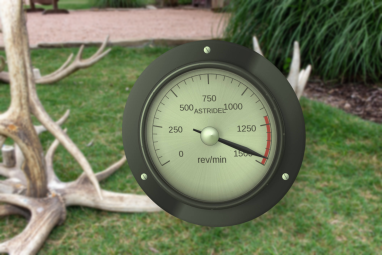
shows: value=1450 unit=rpm
